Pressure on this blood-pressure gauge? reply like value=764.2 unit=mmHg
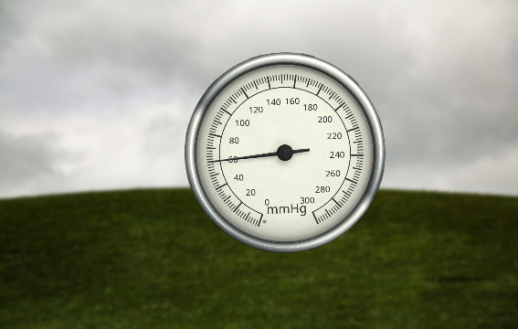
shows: value=60 unit=mmHg
